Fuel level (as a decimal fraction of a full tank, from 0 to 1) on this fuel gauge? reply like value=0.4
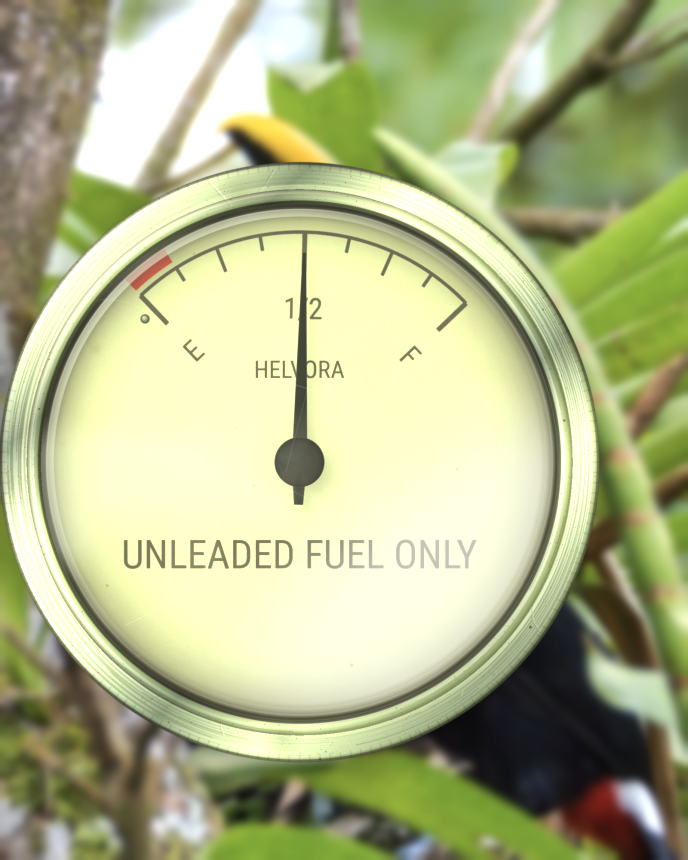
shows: value=0.5
